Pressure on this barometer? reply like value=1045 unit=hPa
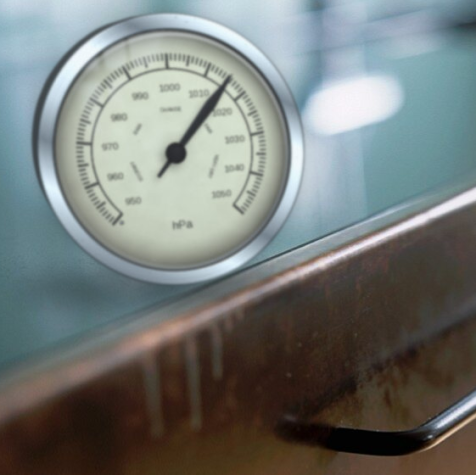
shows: value=1015 unit=hPa
